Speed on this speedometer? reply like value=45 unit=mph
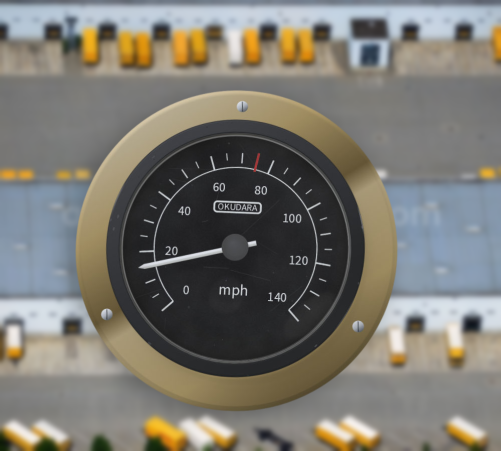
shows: value=15 unit=mph
